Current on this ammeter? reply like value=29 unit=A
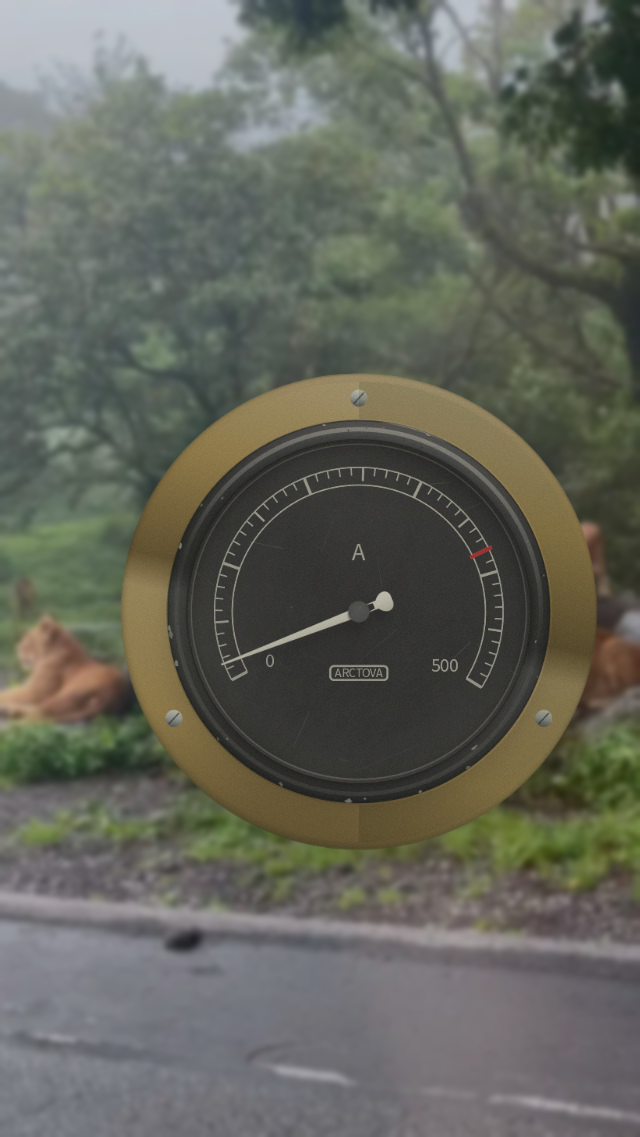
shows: value=15 unit=A
